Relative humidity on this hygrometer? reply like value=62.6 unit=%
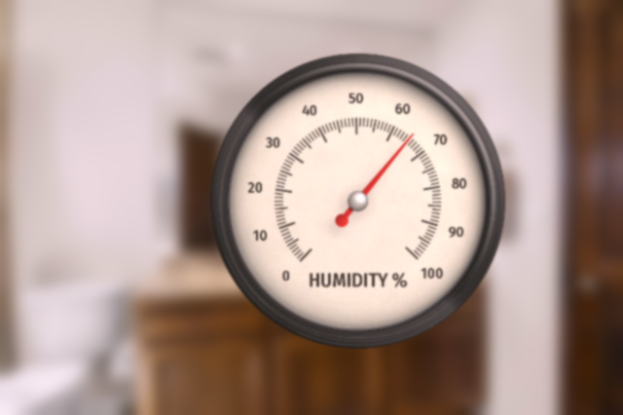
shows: value=65 unit=%
